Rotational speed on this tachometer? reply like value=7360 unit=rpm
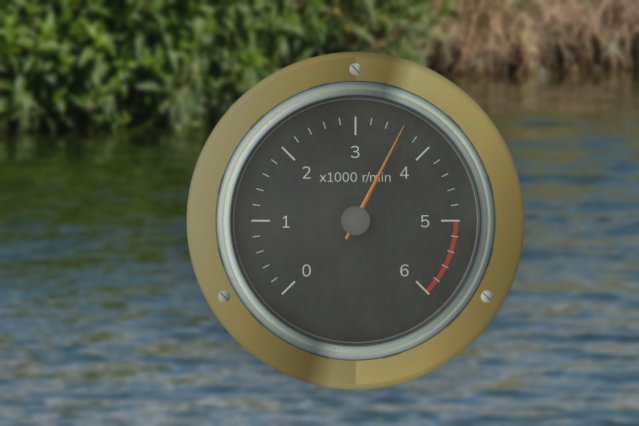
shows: value=3600 unit=rpm
